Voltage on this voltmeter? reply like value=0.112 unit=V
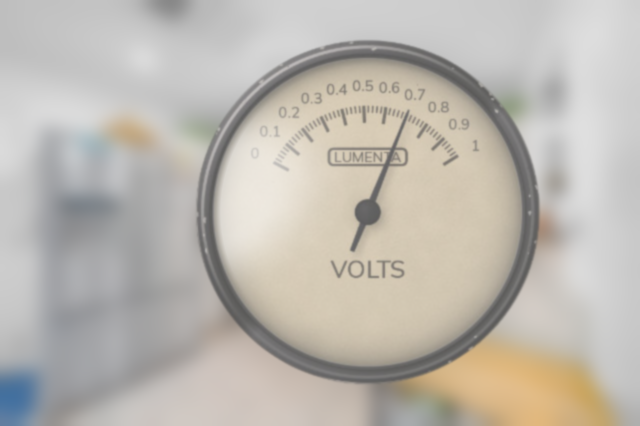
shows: value=0.7 unit=V
